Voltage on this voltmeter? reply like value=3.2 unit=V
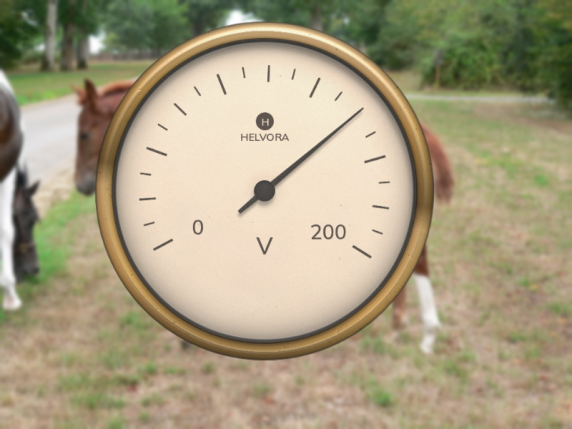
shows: value=140 unit=V
